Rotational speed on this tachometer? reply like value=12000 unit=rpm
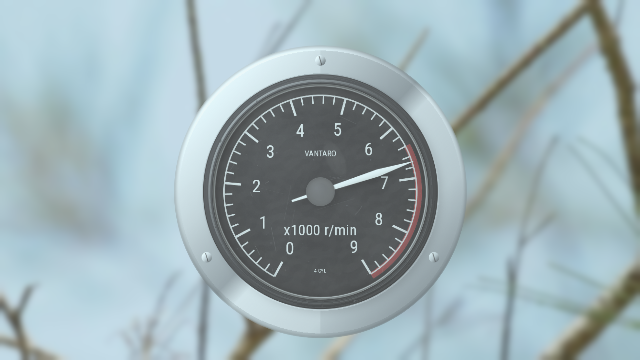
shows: value=6700 unit=rpm
